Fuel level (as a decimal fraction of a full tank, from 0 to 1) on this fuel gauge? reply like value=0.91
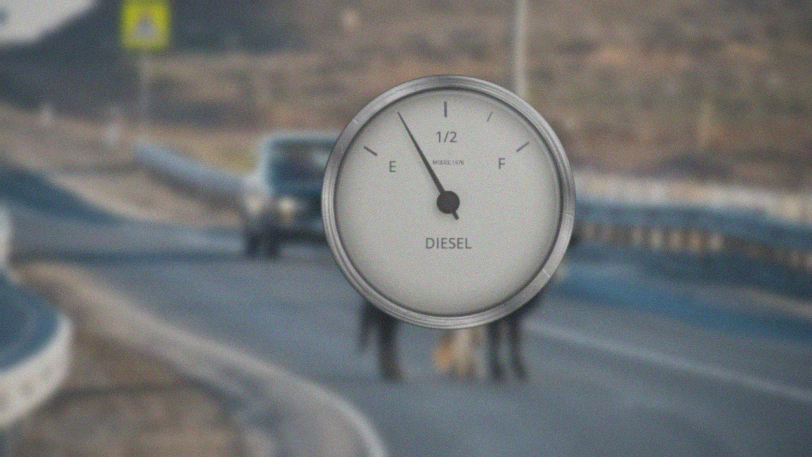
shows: value=0.25
